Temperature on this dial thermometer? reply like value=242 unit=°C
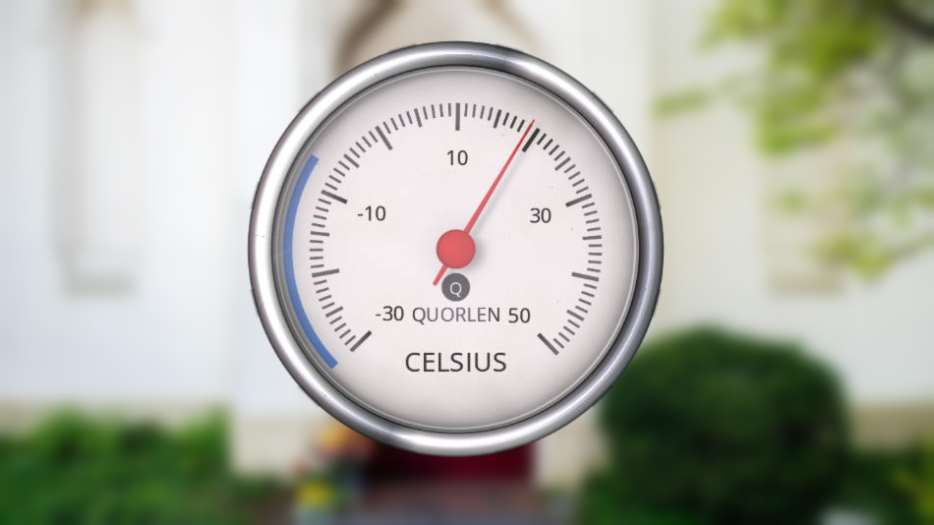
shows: value=19 unit=°C
